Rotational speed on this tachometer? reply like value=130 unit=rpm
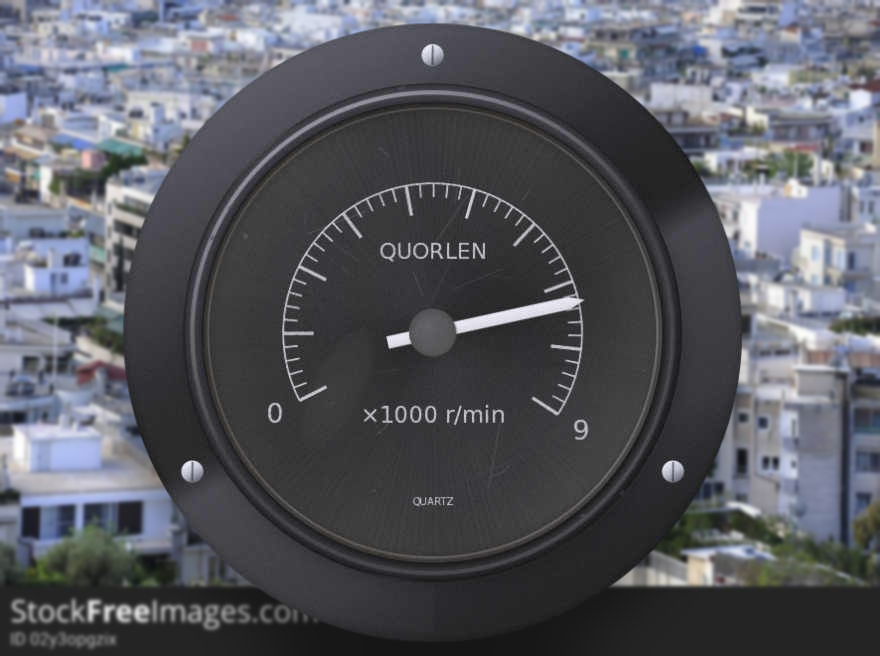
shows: value=7300 unit=rpm
